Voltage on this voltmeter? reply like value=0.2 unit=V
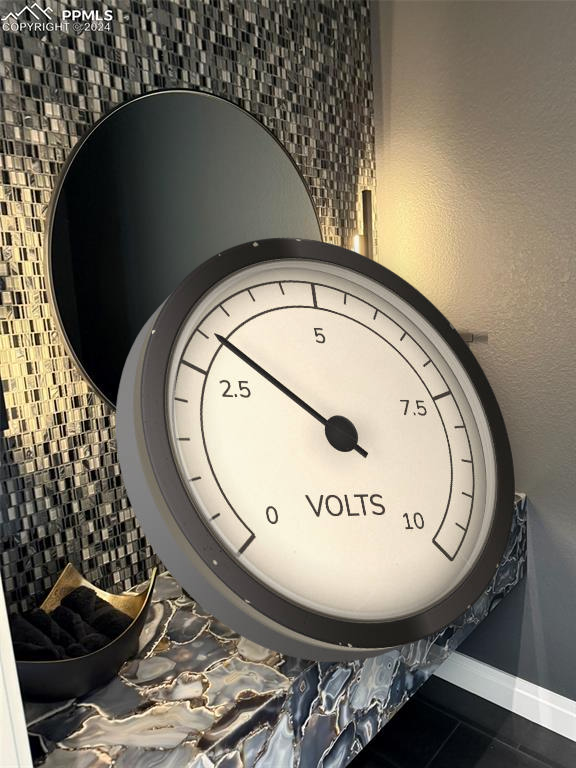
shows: value=3 unit=V
